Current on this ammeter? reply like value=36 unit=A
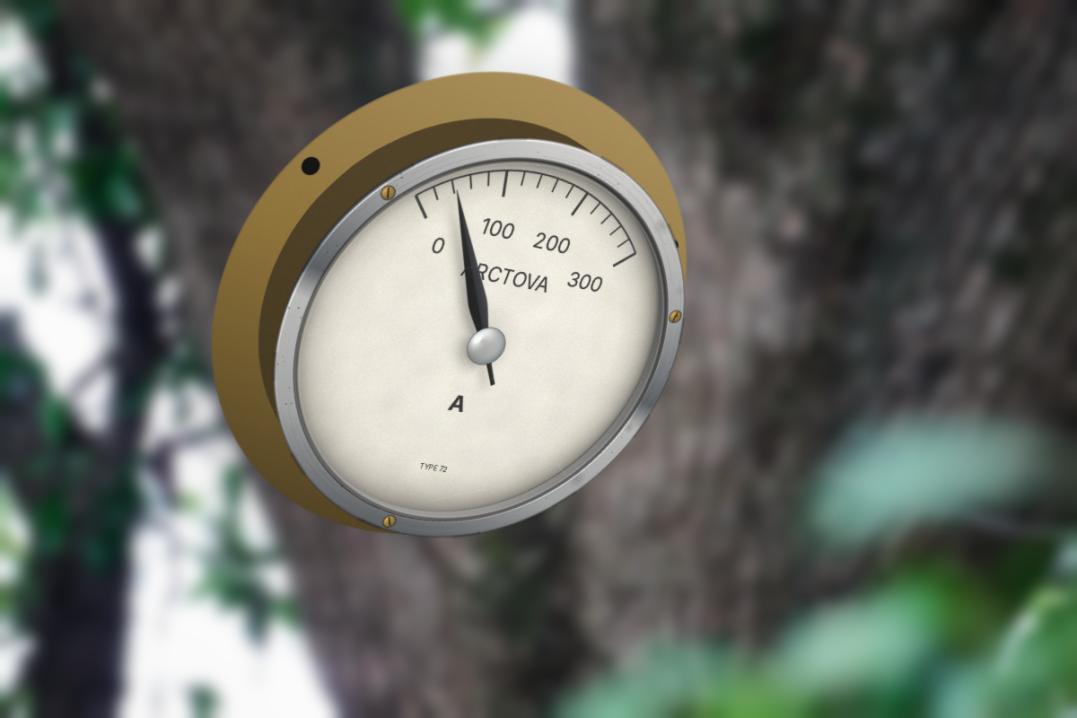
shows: value=40 unit=A
